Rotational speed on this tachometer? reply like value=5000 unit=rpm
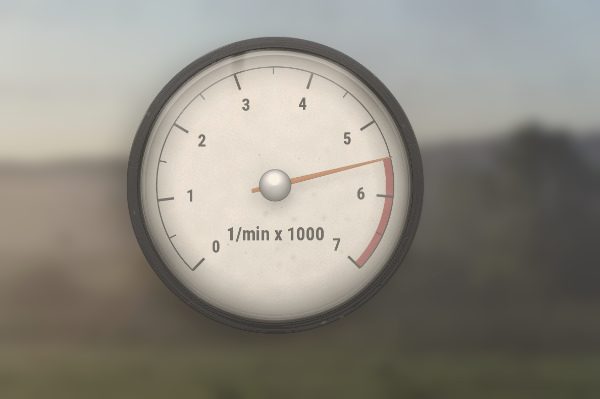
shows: value=5500 unit=rpm
